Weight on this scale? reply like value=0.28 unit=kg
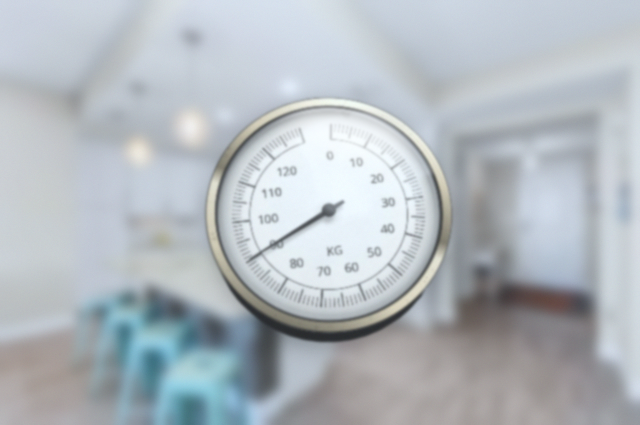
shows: value=90 unit=kg
